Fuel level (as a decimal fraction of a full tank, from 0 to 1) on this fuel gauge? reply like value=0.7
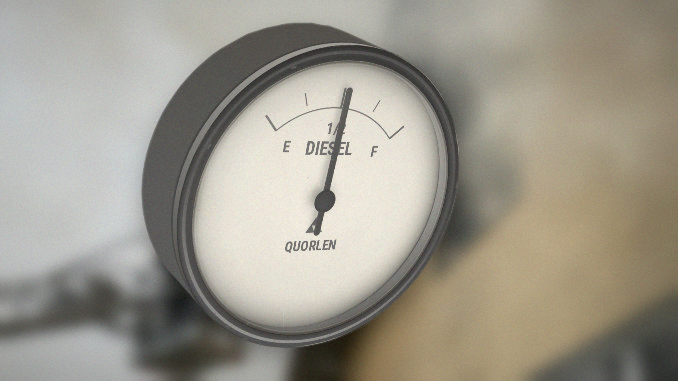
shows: value=0.5
